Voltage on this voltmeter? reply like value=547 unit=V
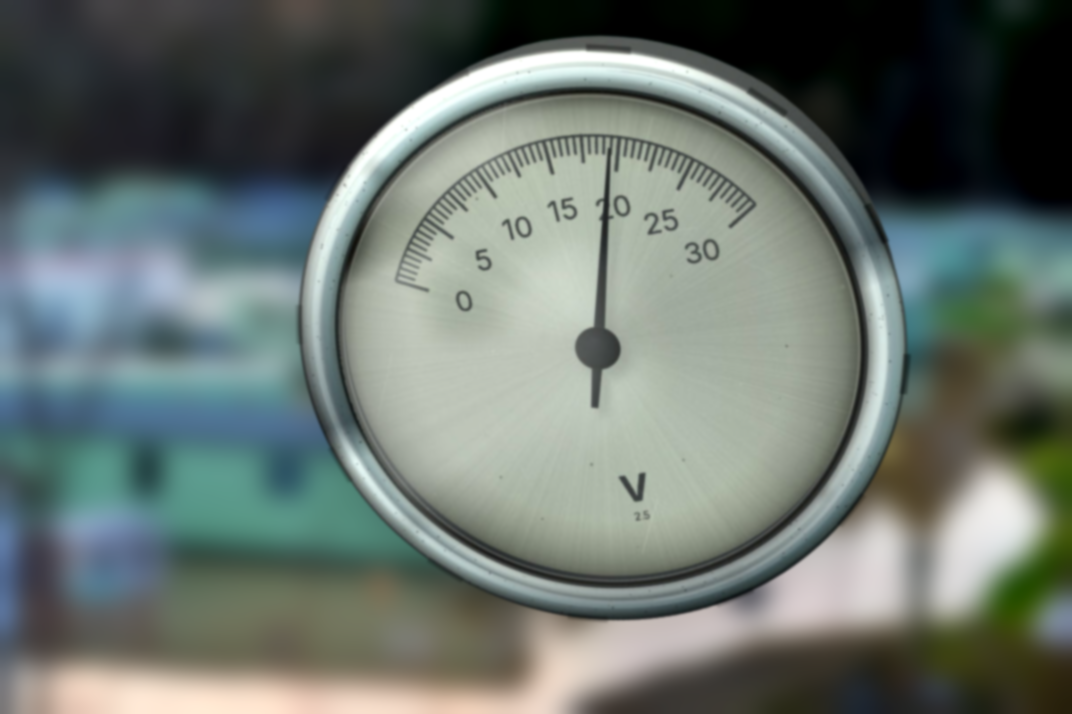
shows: value=19.5 unit=V
